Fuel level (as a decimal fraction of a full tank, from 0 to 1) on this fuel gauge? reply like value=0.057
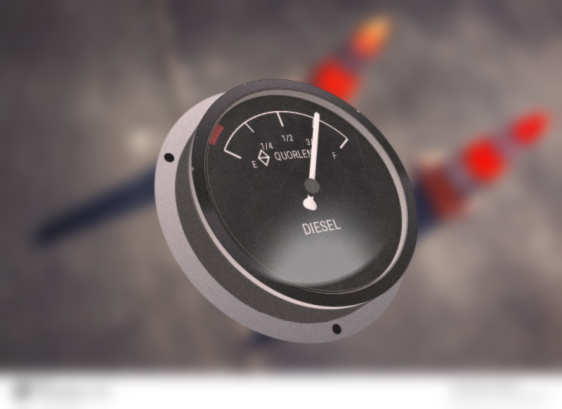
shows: value=0.75
